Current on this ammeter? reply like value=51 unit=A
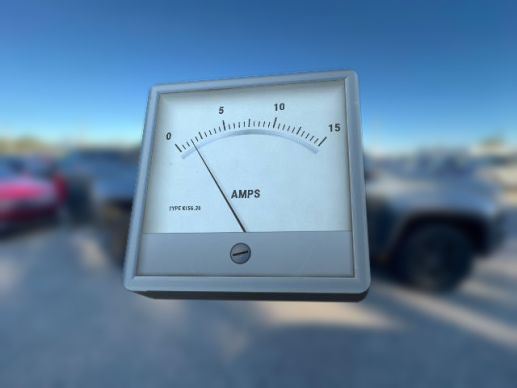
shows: value=1.5 unit=A
